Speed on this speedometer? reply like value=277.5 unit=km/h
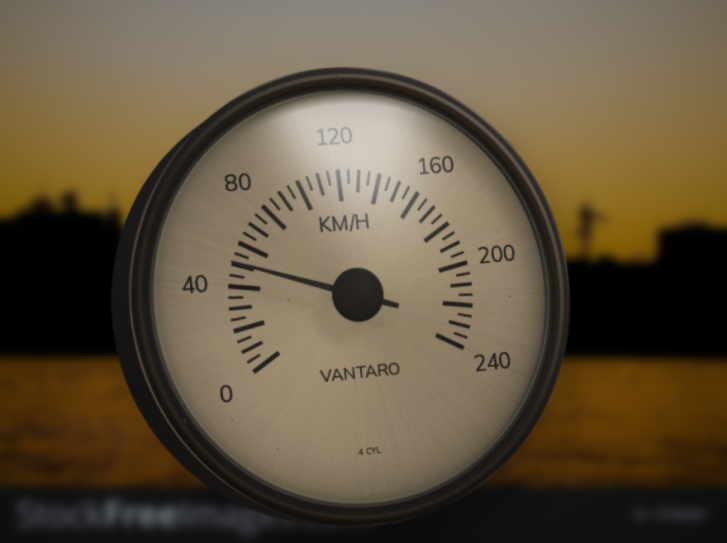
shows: value=50 unit=km/h
